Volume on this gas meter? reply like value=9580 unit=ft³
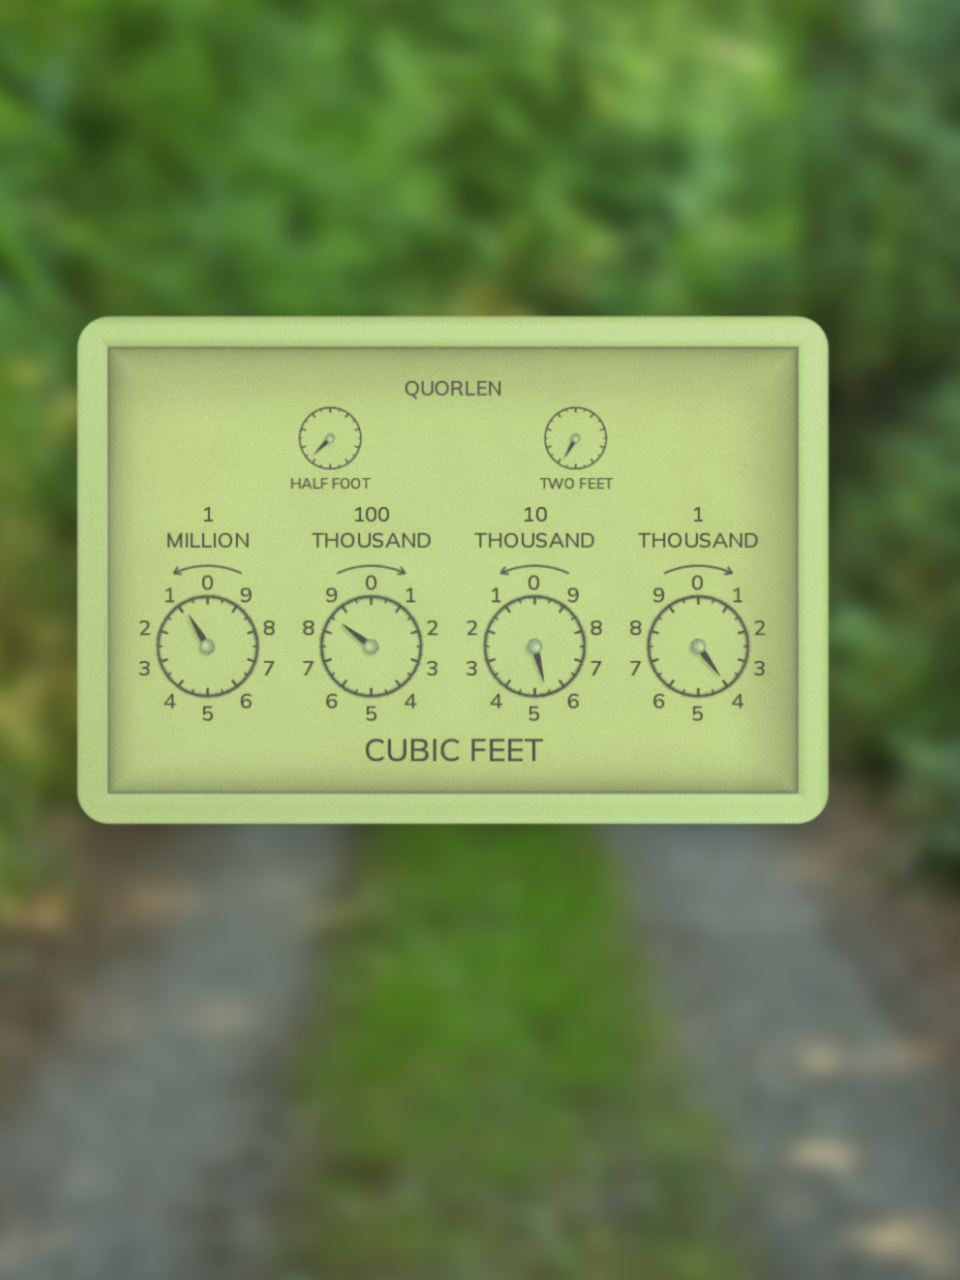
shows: value=85400 unit=ft³
